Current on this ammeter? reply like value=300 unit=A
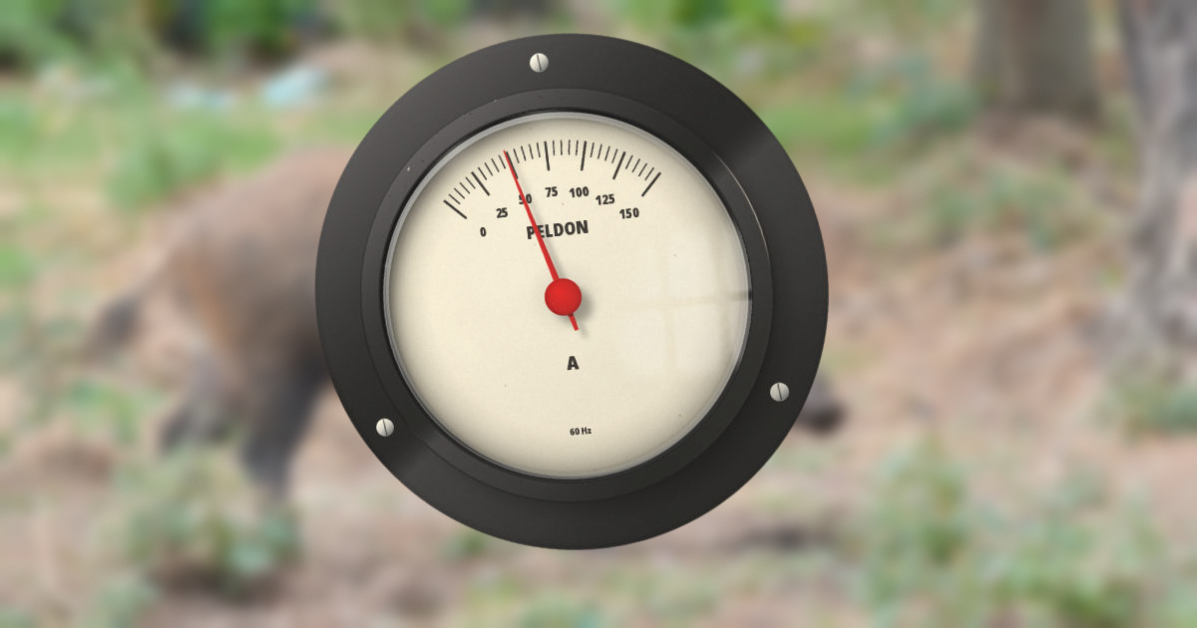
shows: value=50 unit=A
